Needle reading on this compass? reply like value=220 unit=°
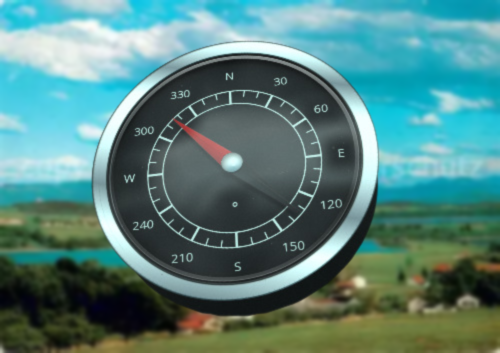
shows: value=315 unit=°
